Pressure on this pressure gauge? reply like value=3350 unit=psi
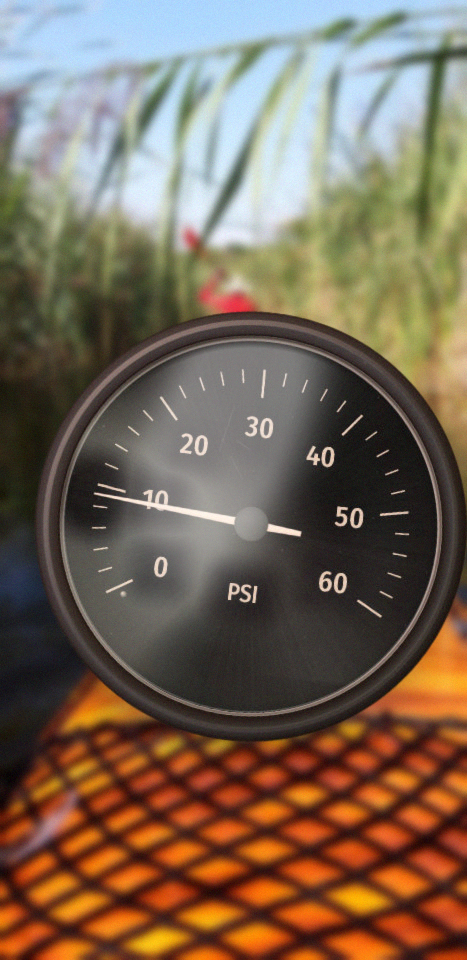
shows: value=9 unit=psi
